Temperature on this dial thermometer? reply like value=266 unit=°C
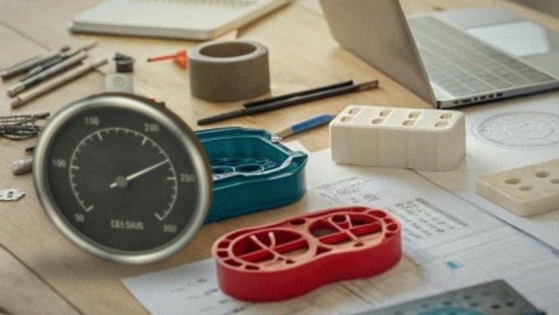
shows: value=230 unit=°C
